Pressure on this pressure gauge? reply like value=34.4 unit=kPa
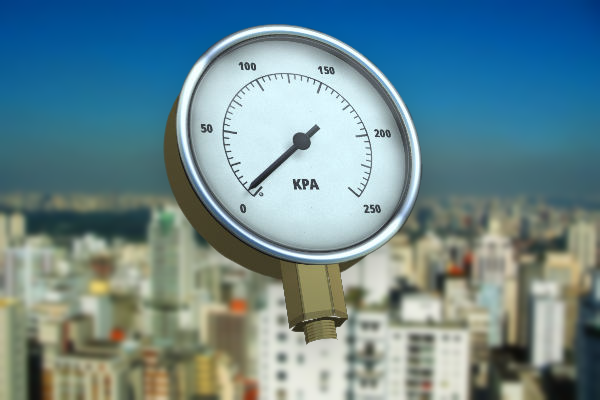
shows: value=5 unit=kPa
